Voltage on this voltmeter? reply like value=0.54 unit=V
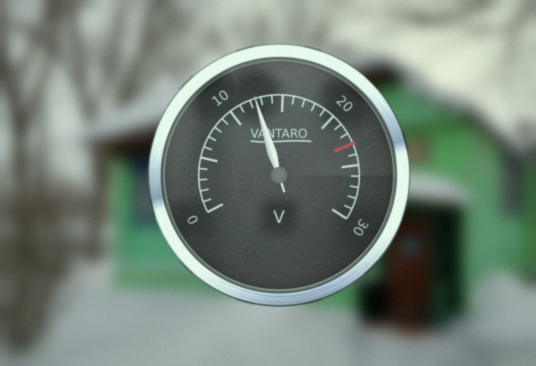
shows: value=12.5 unit=V
